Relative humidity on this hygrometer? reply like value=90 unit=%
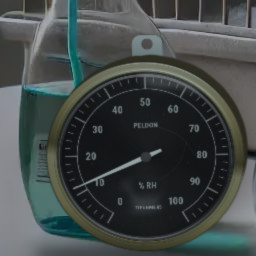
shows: value=12 unit=%
